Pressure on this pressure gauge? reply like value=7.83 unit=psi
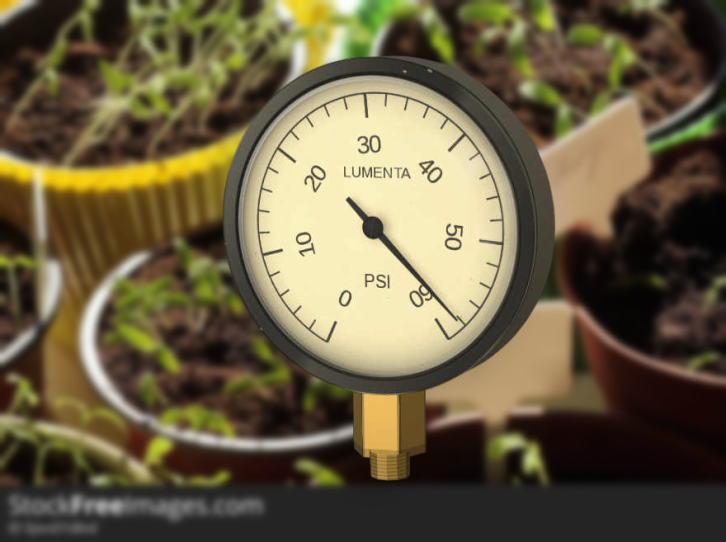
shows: value=58 unit=psi
